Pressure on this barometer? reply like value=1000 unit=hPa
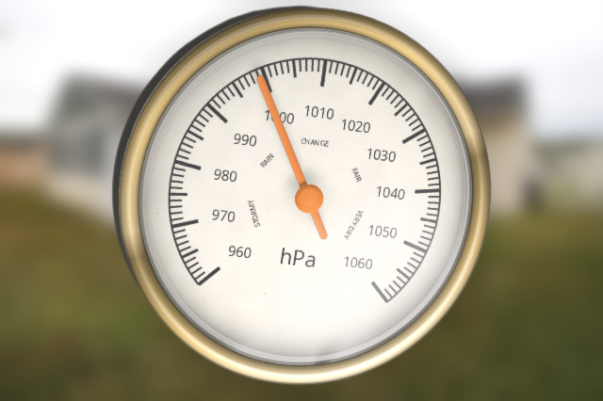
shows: value=999 unit=hPa
